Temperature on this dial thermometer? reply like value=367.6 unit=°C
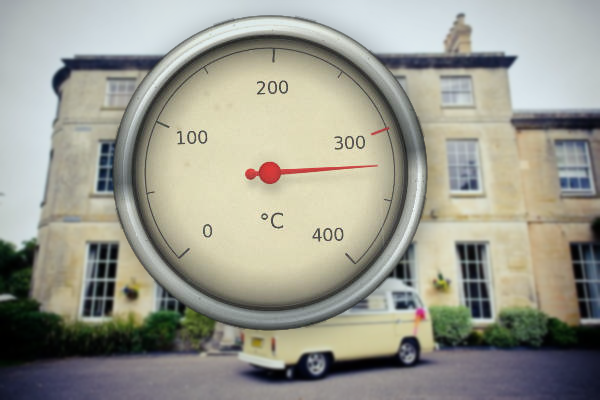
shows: value=325 unit=°C
